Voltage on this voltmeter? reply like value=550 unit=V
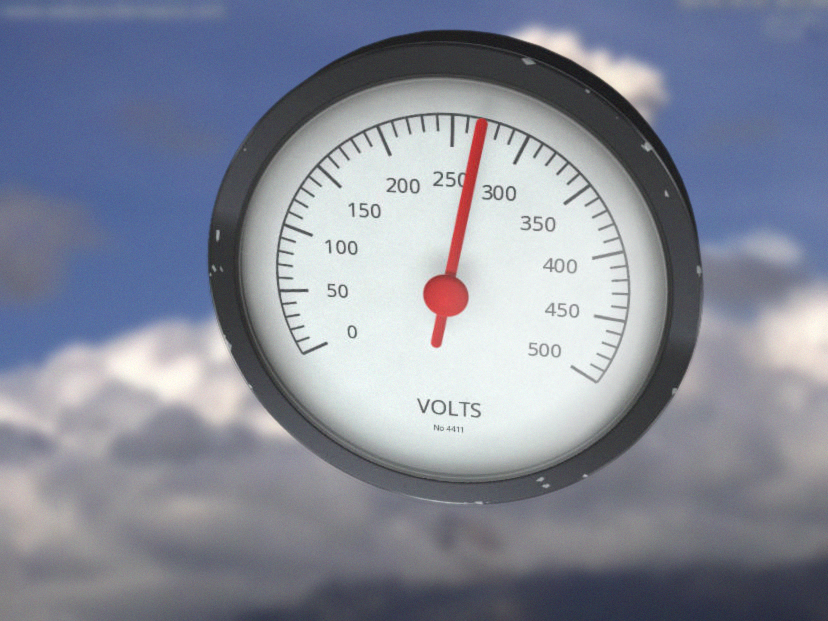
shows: value=270 unit=V
